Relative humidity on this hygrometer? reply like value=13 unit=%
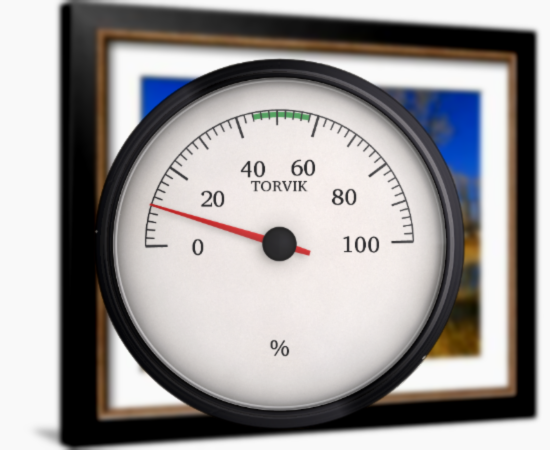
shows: value=10 unit=%
